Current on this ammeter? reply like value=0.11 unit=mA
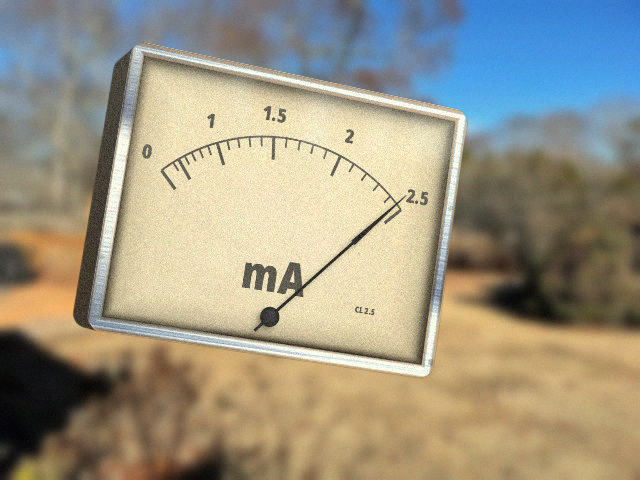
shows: value=2.45 unit=mA
